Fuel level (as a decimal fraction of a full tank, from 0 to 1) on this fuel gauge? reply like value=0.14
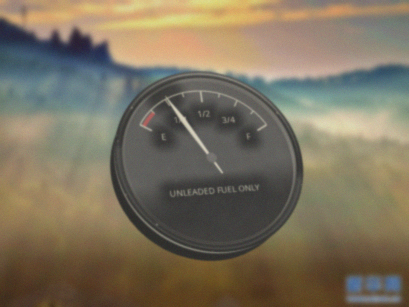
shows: value=0.25
